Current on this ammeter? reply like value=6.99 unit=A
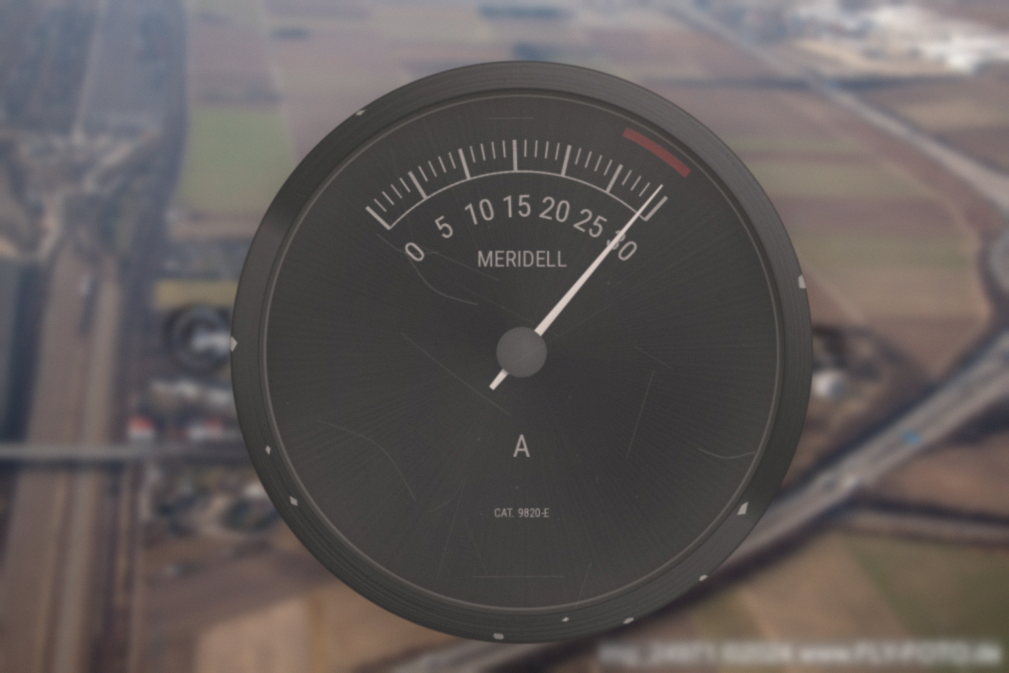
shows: value=29 unit=A
